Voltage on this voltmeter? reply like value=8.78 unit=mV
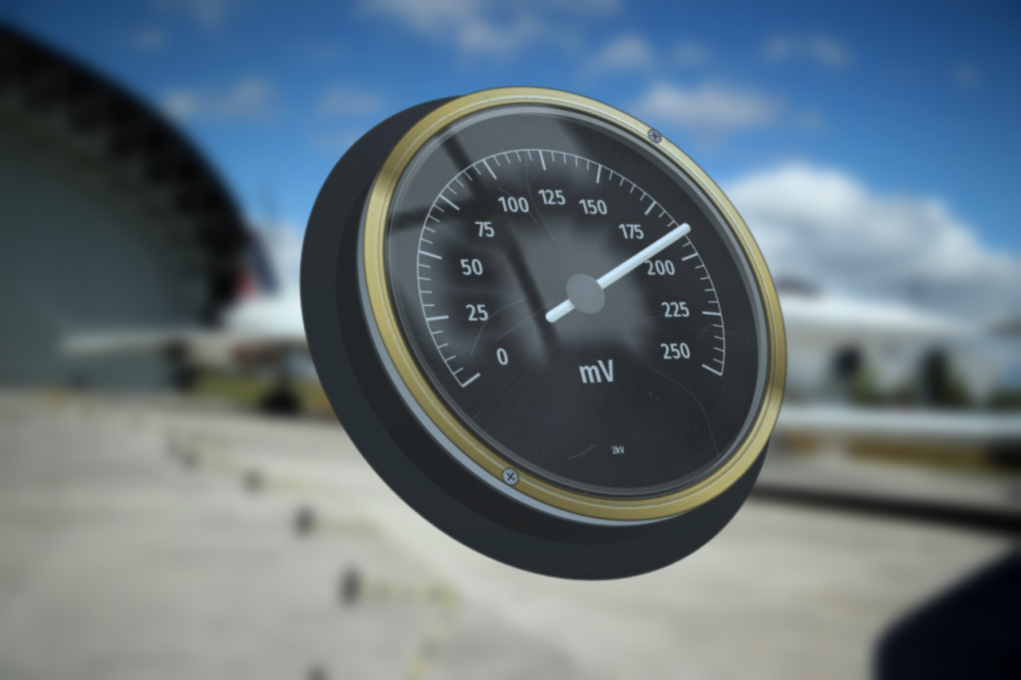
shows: value=190 unit=mV
